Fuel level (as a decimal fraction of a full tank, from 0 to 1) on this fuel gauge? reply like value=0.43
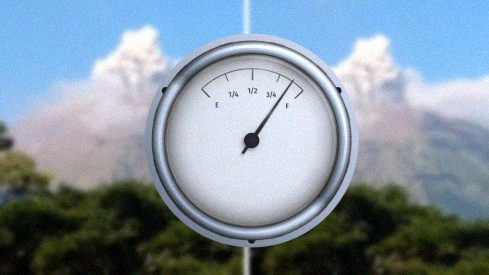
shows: value=0.875
